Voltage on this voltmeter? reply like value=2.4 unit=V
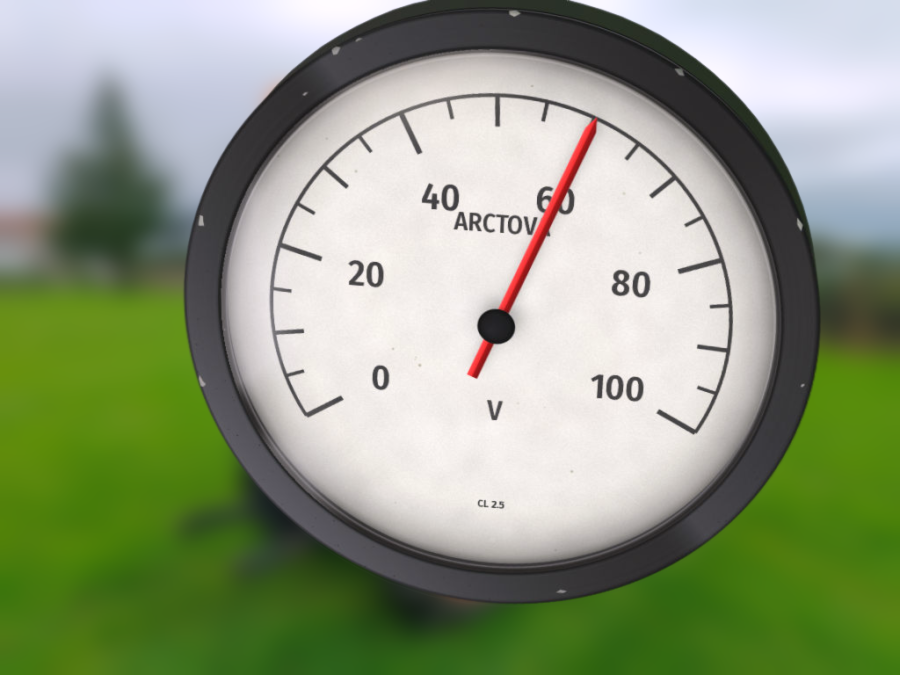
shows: value=60 unit=V
